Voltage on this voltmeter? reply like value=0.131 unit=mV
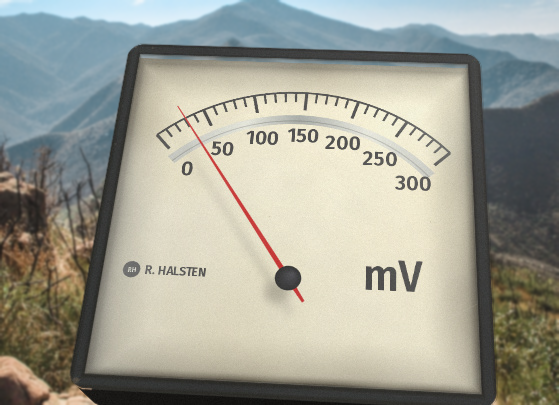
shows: value=30 unit=mV
